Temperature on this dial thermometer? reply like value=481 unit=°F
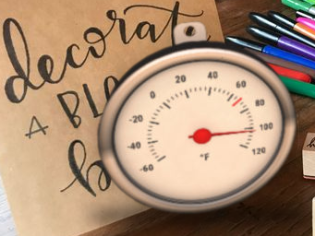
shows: value=100 unit=°F
